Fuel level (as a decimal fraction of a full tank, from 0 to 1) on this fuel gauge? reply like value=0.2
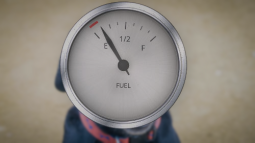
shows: value=0.125
